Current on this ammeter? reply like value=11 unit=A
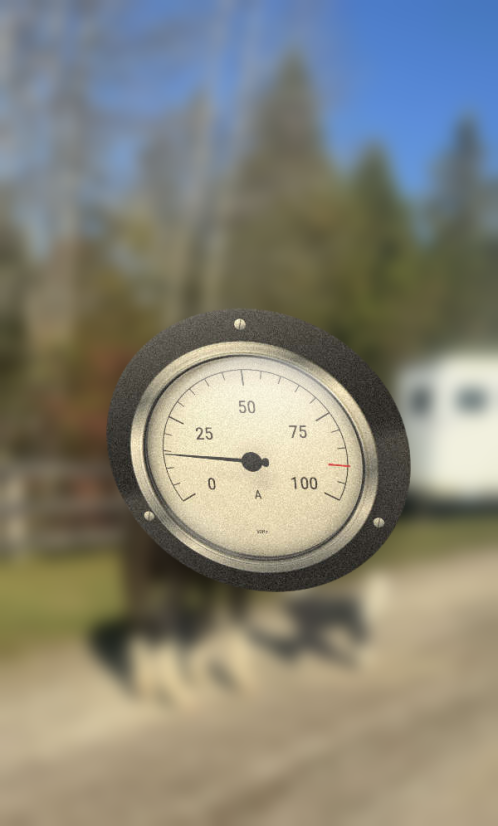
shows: value=15 unit=A
